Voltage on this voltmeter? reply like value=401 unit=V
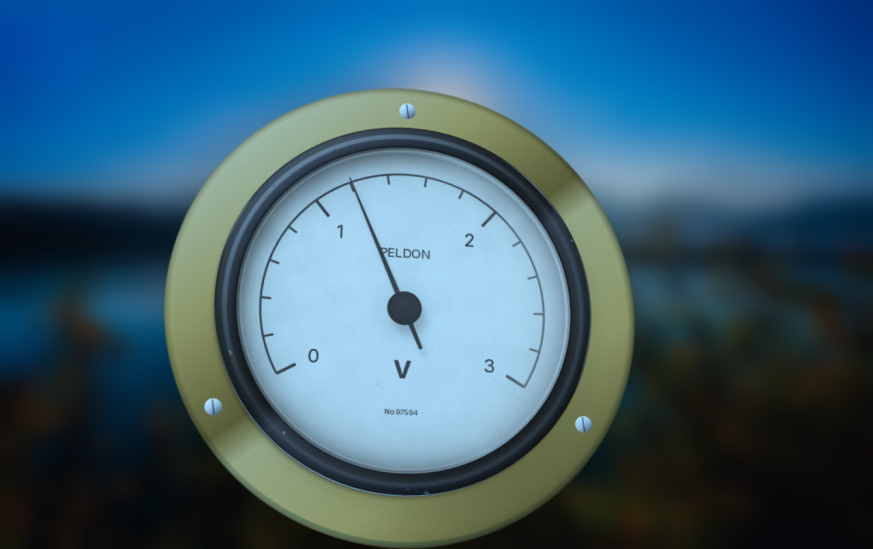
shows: value=1.2 unit=V
